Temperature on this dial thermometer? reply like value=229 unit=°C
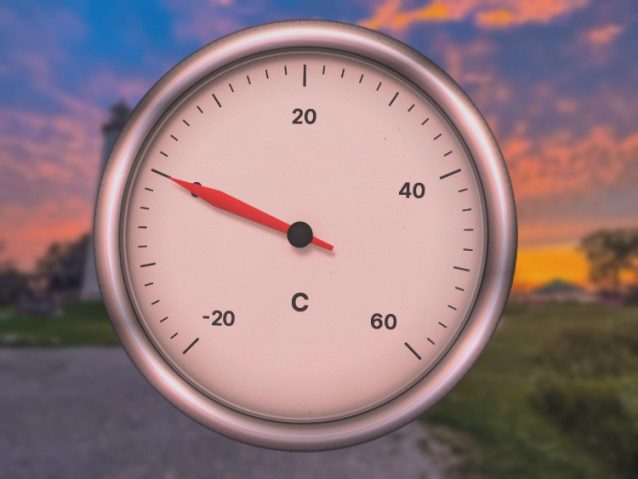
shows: value=0 unit=°C
